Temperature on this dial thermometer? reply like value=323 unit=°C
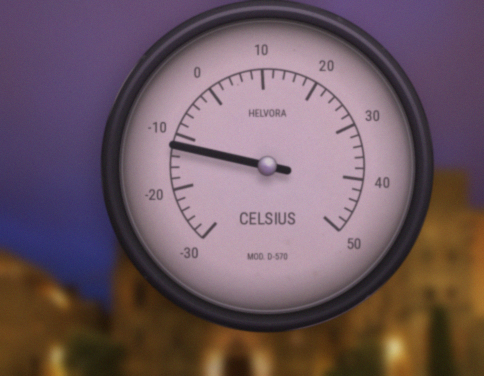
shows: value=-12 unit=°C
